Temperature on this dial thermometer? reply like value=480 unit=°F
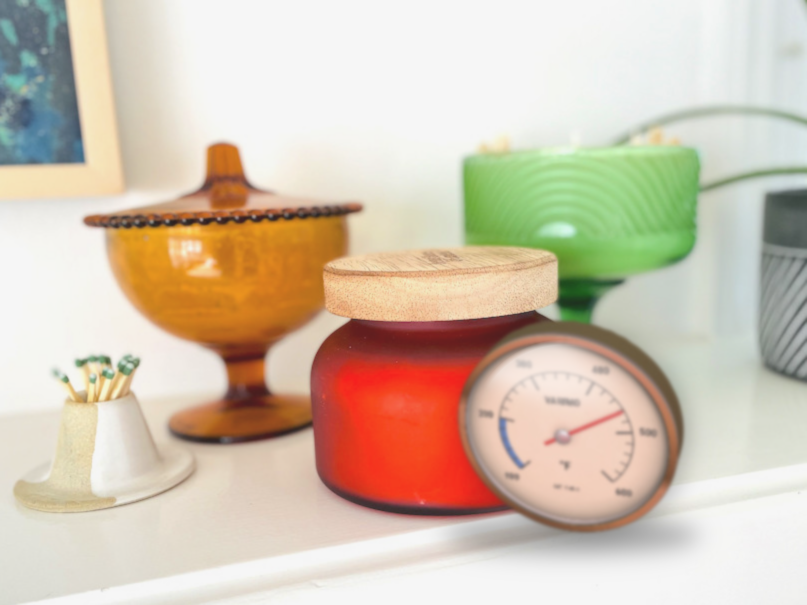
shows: value=460 unit=°F
